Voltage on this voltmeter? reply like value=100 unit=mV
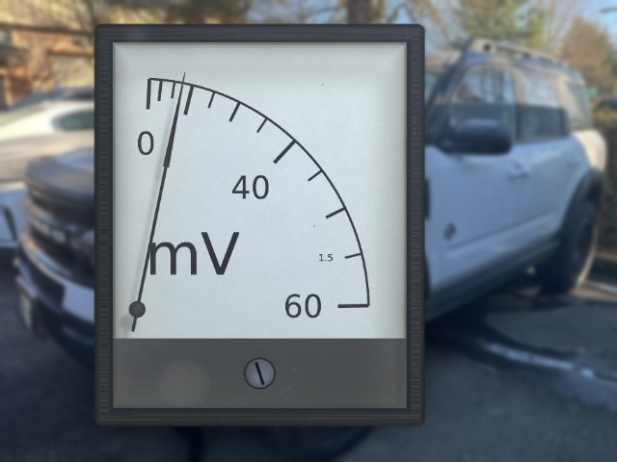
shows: value=17.5 unit=mV
